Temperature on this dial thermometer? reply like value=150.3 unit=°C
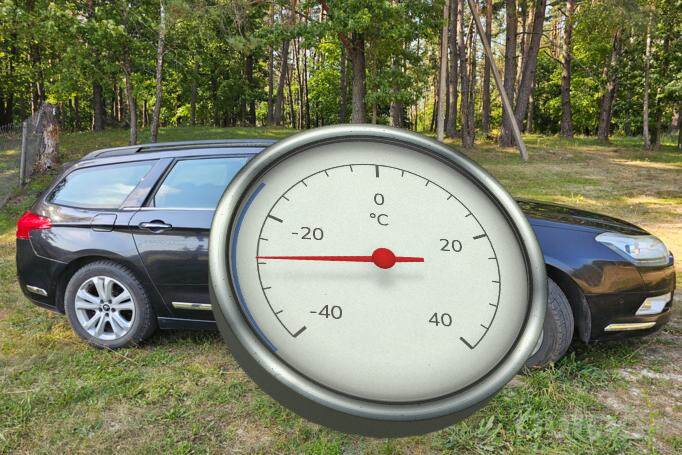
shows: value=-28 unit=°C
